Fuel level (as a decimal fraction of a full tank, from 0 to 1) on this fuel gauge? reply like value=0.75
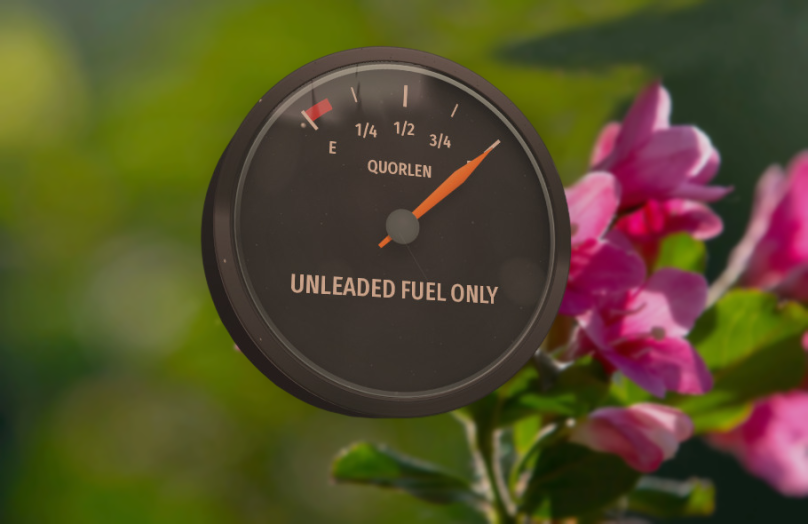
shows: value=1
